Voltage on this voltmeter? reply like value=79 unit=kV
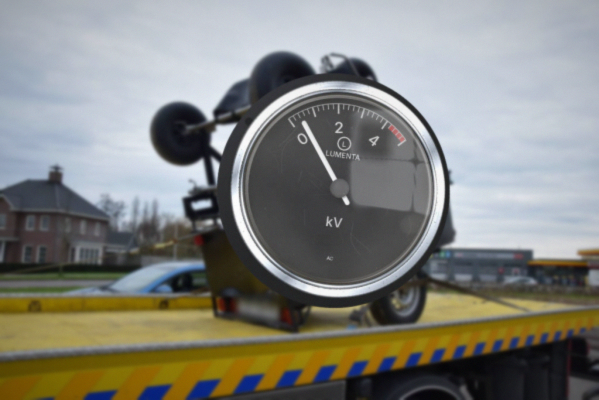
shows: value=0.4 unit=kV
